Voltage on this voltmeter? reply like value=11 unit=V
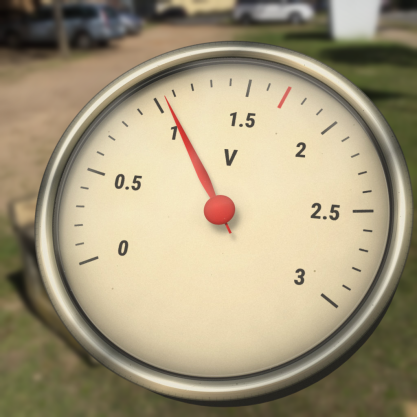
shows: value=1.05 unit=V
